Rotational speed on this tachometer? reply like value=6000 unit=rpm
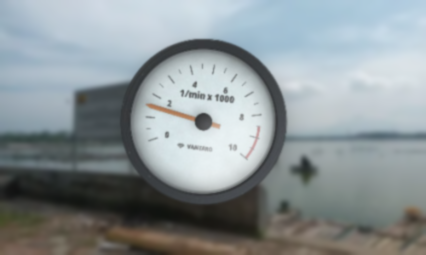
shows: value=1500 unit=rpm
